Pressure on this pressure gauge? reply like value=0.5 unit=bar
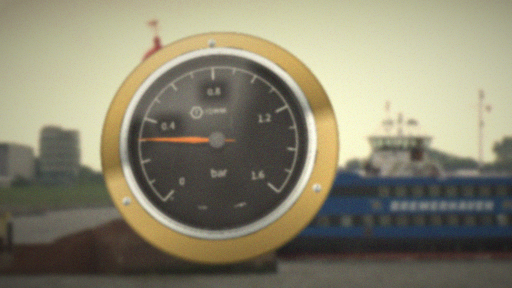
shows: value=0.3 unit=bar
